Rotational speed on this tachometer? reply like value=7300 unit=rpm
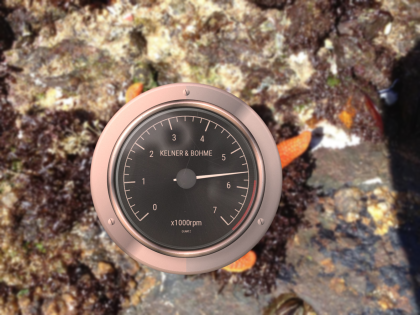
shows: value=5600 unit=rpm
